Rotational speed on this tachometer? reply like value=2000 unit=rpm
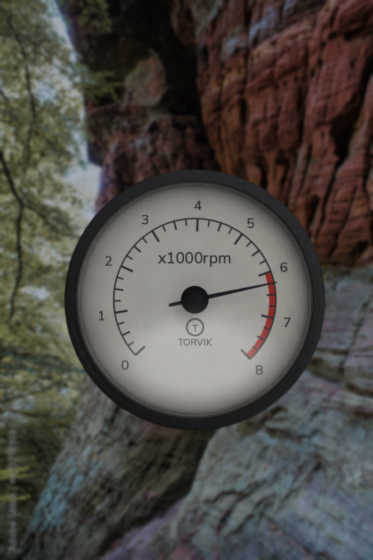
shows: value=6250 unit=rpm
